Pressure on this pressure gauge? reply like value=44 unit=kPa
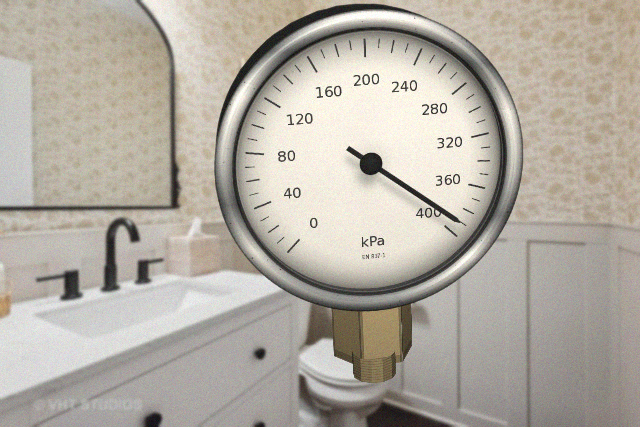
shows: value=390 unit=kPa
